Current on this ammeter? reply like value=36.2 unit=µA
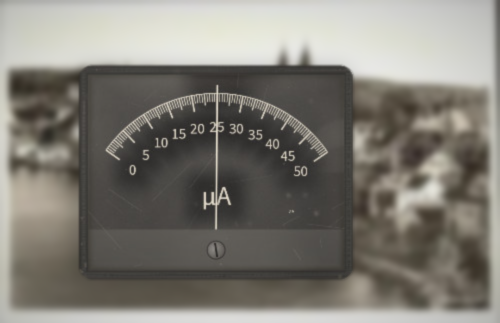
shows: value=25 unit=µA
